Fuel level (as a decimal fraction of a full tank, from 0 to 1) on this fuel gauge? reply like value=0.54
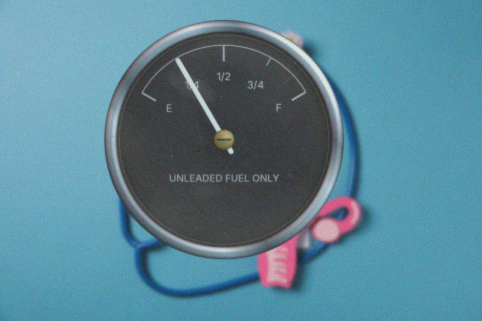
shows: value=0.25
